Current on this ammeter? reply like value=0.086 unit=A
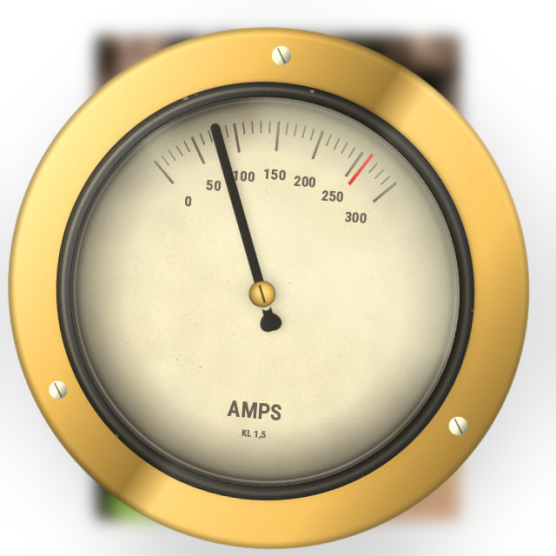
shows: value=80 unit=A
